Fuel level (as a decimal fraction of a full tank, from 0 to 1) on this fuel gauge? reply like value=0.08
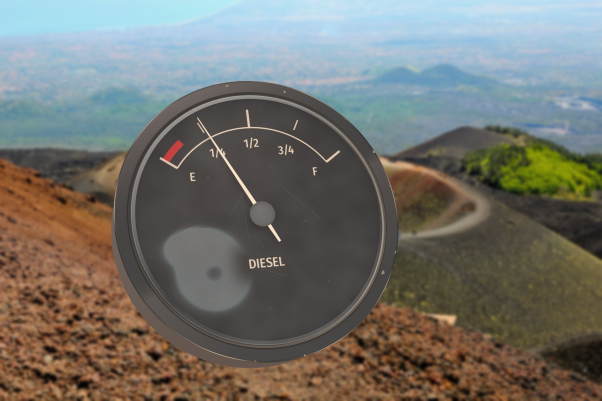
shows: value=0.25
